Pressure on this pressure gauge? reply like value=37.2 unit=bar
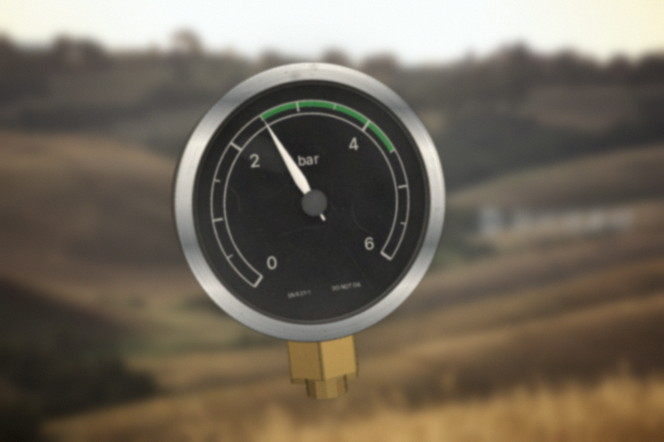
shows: value=2.5 unit=bar
